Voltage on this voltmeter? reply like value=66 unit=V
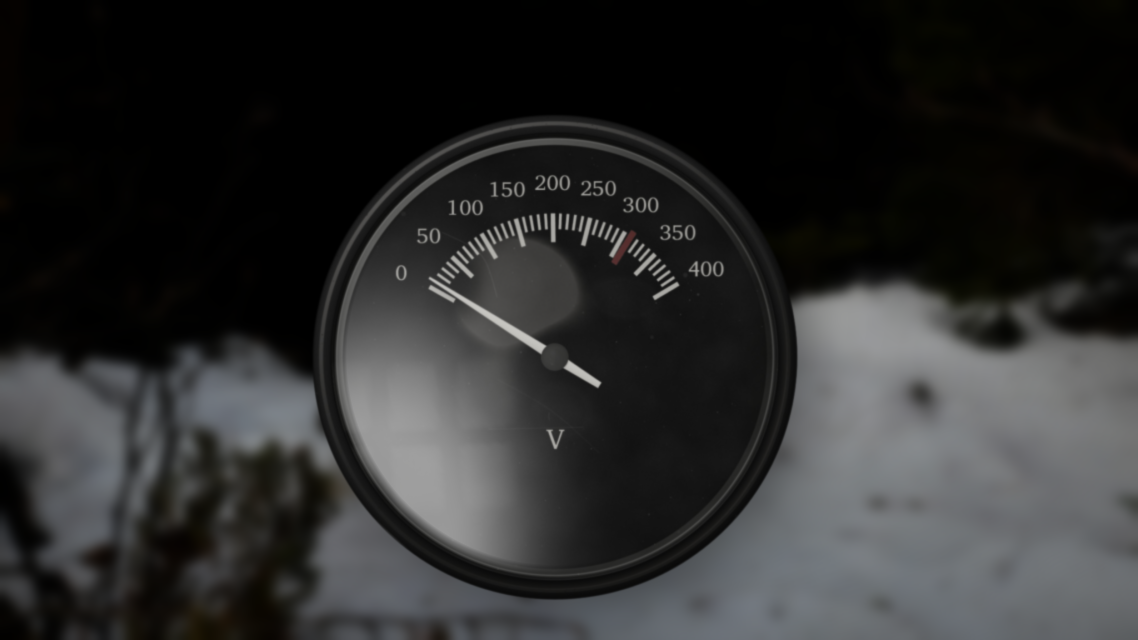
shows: value=10 unit=V
